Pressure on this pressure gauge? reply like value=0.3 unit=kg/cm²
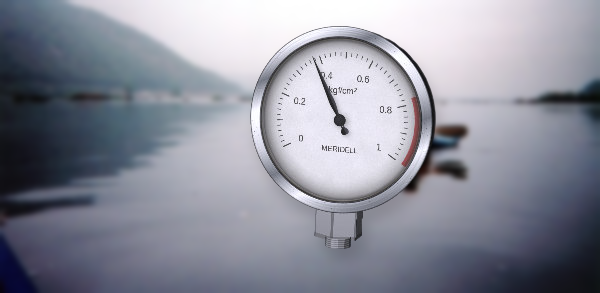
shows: value=0.38 unit=kg/cm²
